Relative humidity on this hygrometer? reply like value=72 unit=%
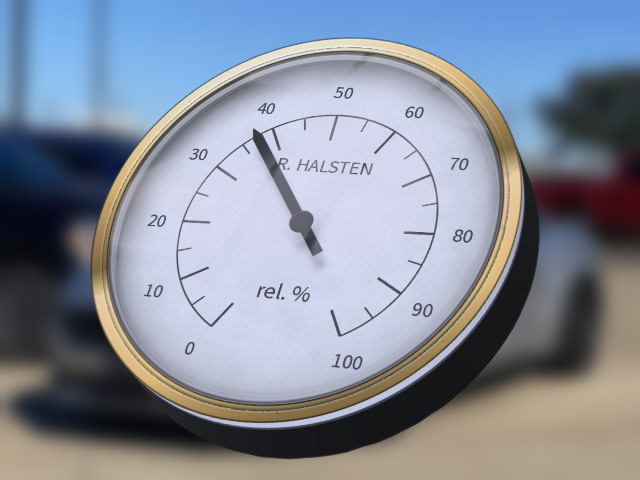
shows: value=37.5 unit=%
